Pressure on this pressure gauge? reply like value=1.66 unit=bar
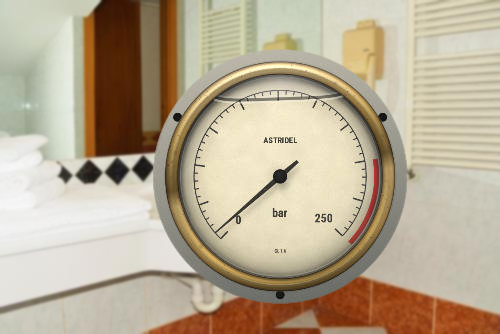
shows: value=5 unit=bar
